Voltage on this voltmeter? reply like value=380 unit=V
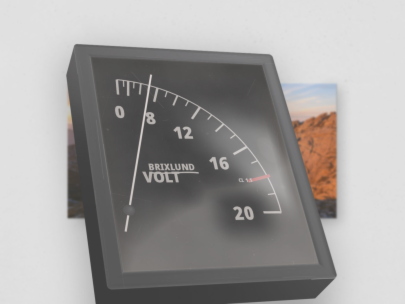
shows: value=7 unit=V
